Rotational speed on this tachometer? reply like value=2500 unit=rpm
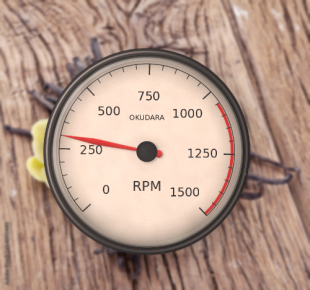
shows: value=300 unit=rpm
